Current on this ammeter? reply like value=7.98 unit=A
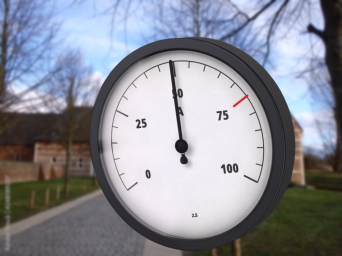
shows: value=50 unit=A
